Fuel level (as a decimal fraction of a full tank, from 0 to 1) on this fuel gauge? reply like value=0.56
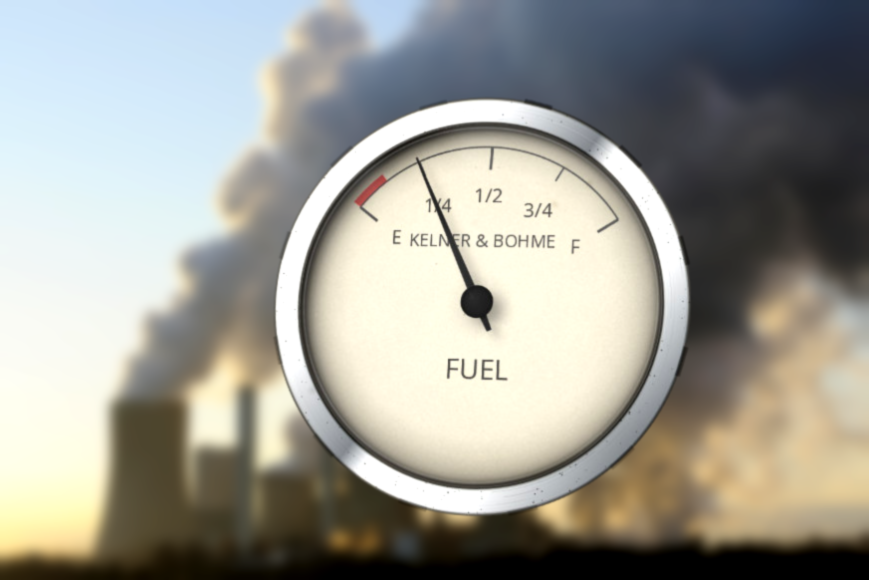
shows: value=0.25
